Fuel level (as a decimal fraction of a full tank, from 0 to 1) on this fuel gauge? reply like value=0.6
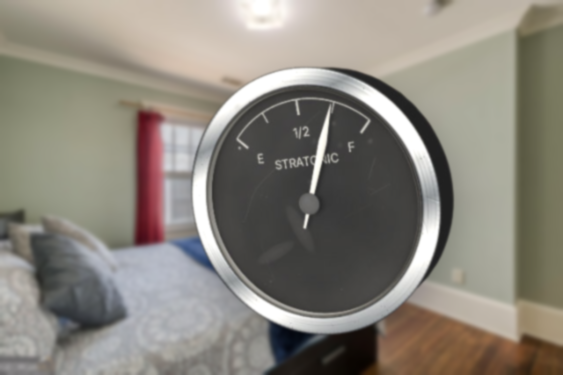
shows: value=0.75
